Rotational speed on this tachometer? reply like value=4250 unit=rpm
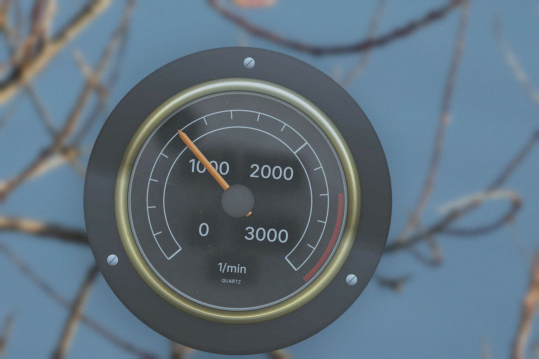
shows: value=1000 unit=rpm
